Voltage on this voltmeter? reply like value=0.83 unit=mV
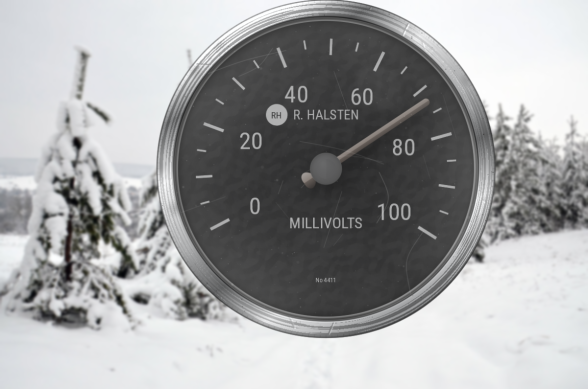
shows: value=72.5 unit=mV
